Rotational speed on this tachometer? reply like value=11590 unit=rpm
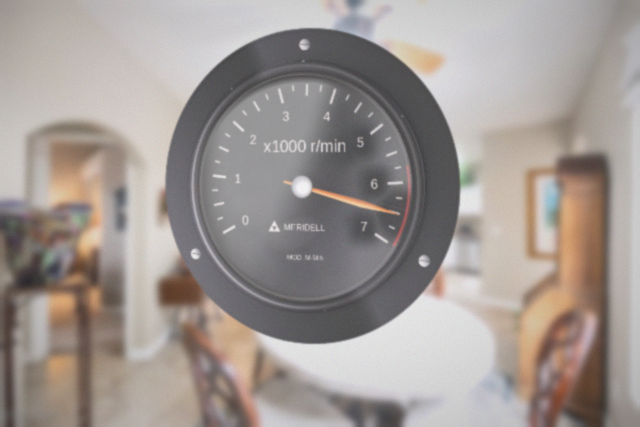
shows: value=6500 unit=rpm
